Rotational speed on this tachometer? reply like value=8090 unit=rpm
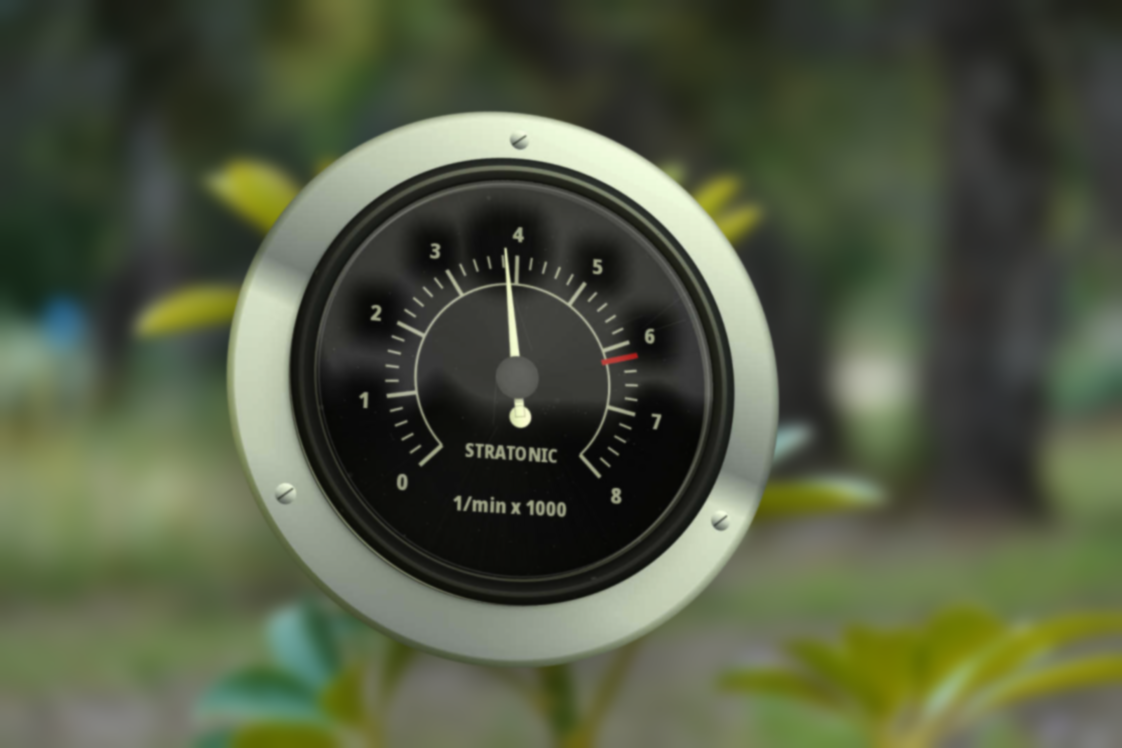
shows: value=3800 unit=rpm
